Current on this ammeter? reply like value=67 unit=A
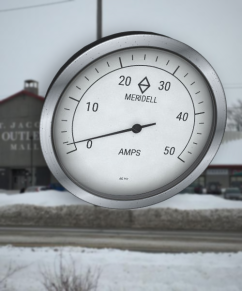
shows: value=2 unit=A
